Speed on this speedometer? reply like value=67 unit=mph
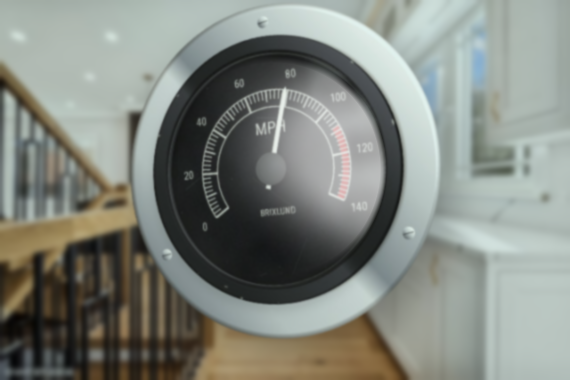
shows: value=80 unit=mph
